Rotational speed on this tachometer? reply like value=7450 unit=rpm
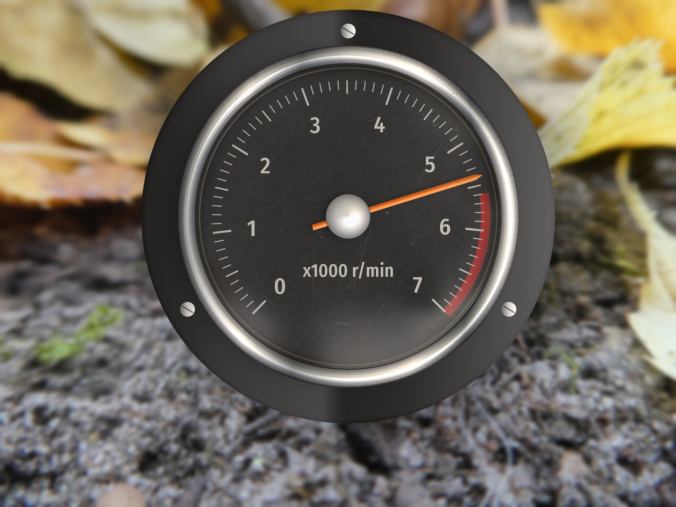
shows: value=5400 unit=rpm
